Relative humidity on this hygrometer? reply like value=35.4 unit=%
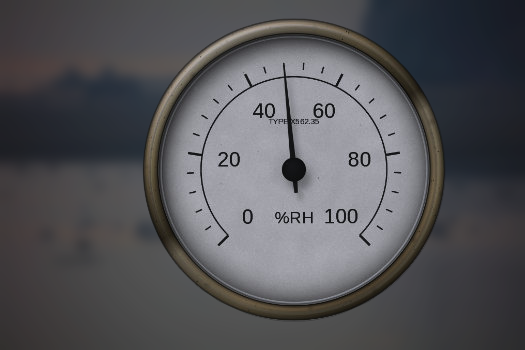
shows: value=48 unit=%
